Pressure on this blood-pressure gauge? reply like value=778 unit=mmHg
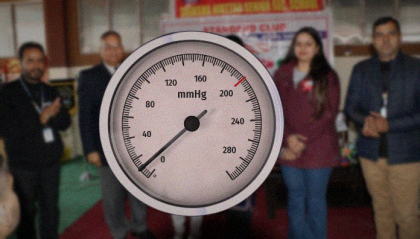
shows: value=10 unit=mmHg
